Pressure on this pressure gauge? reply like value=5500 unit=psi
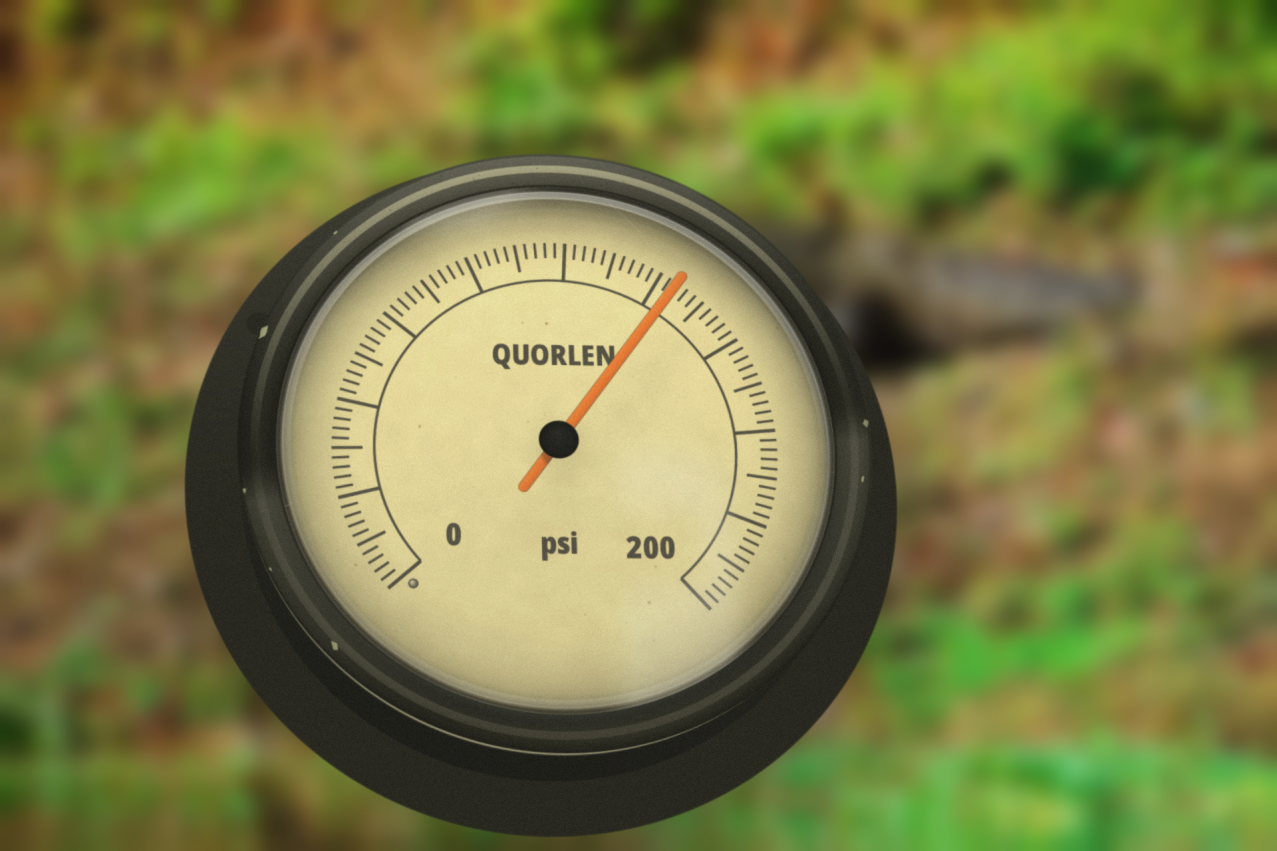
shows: value=124 unit=psi
